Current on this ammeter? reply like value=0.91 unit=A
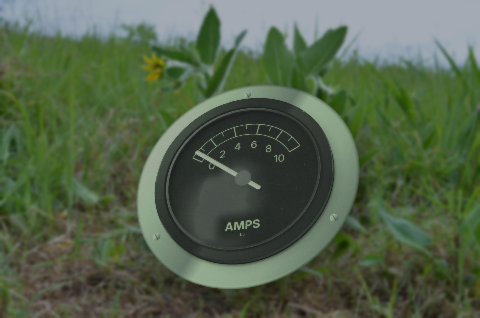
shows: value=0.5 unit=A
